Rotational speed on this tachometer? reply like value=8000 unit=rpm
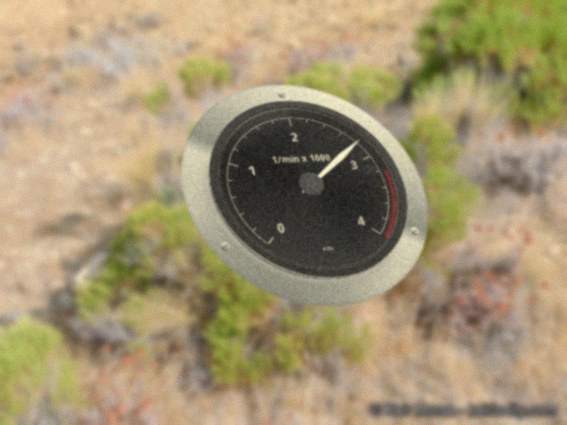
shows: value=2800 unit=rpm
